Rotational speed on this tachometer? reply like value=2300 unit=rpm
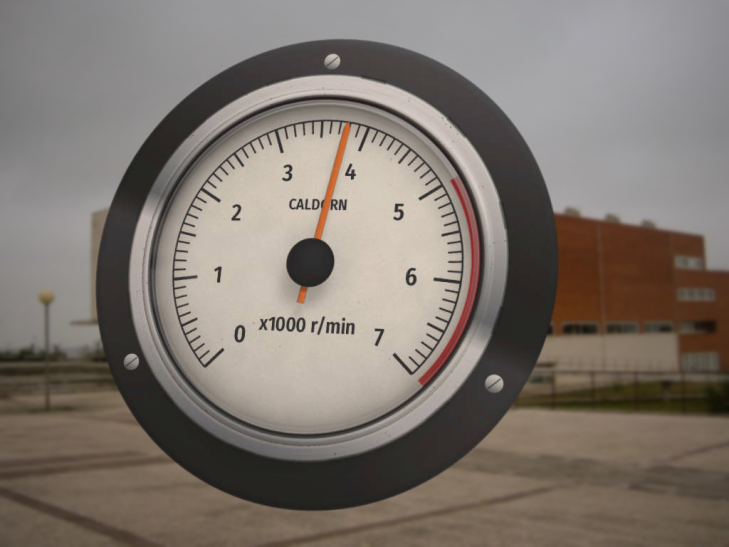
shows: value=3800 unit=rpm
